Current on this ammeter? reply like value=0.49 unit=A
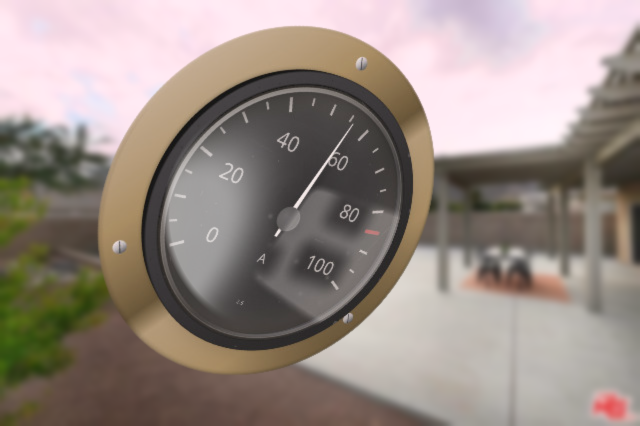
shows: value=55 unit=A
